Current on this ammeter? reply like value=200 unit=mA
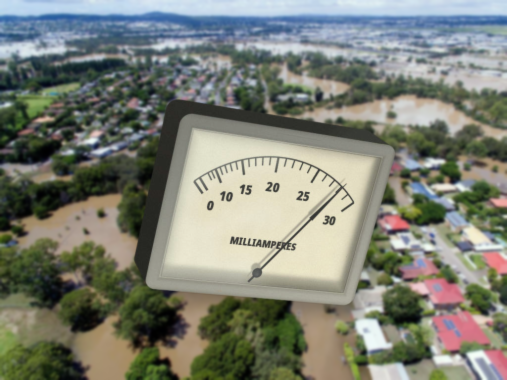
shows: value=28 unit=mA
